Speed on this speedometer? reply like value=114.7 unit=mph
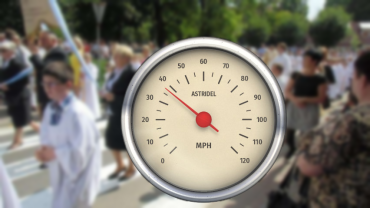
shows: value=37.5 unit=mph
